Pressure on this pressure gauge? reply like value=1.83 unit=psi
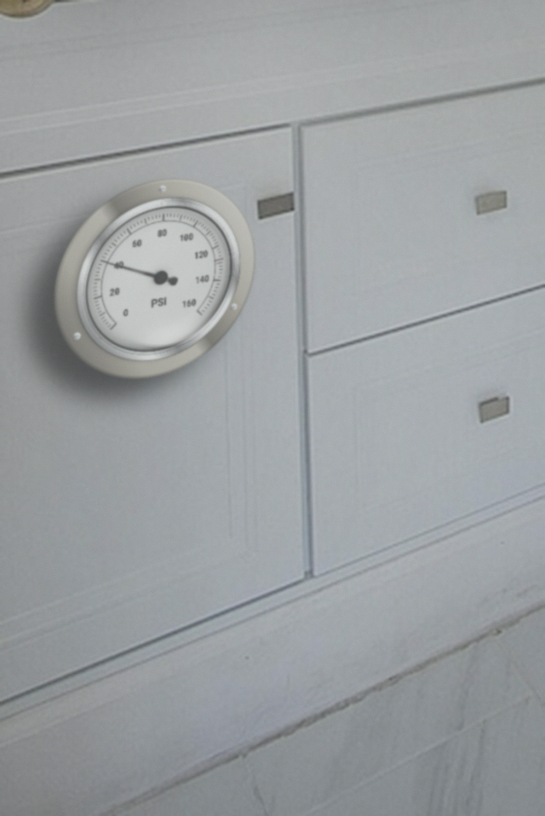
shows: value=40 unit=psi
